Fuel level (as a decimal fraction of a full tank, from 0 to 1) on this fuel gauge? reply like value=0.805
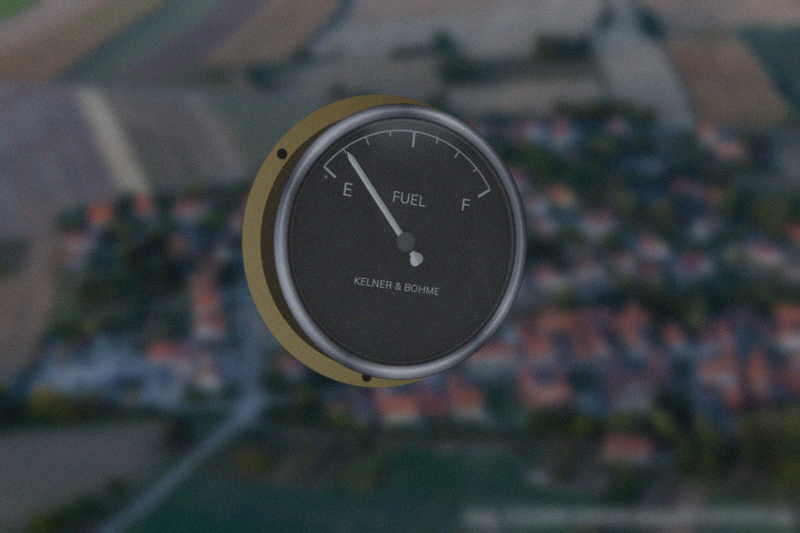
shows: value=0.125
